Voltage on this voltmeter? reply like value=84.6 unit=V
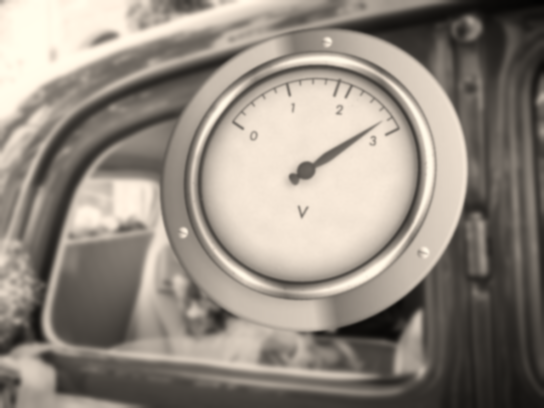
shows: value=2.8 unit=V
